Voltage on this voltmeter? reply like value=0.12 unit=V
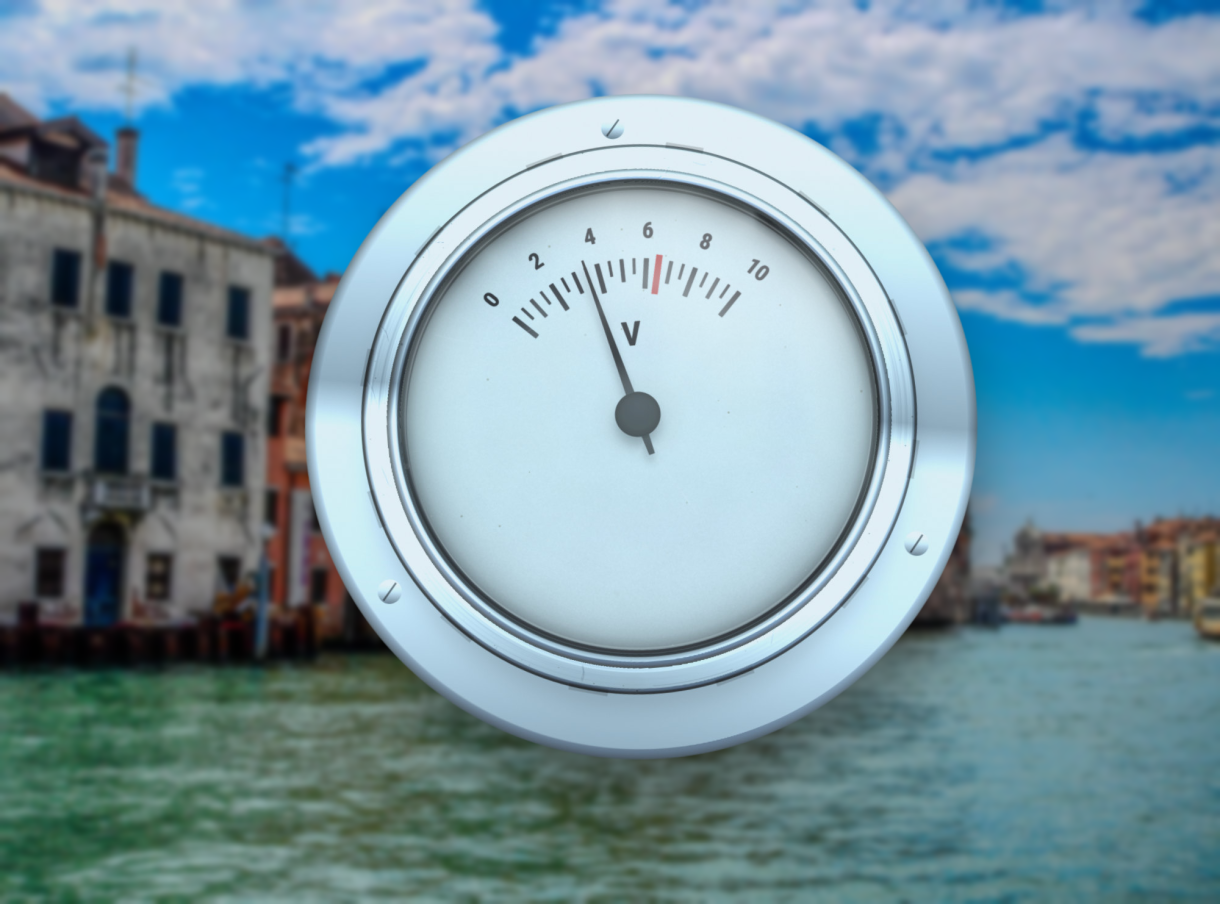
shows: value=3.5 unit=V
